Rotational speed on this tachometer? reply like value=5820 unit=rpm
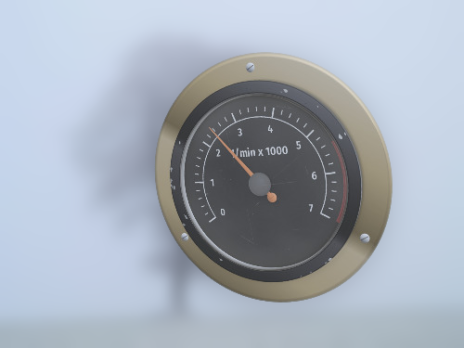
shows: value=2400 unit=rpm
